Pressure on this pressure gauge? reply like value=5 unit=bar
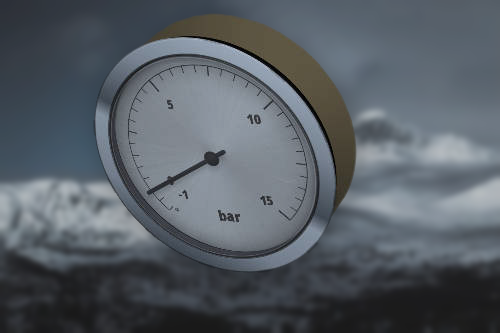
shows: value=0 unit=bar
